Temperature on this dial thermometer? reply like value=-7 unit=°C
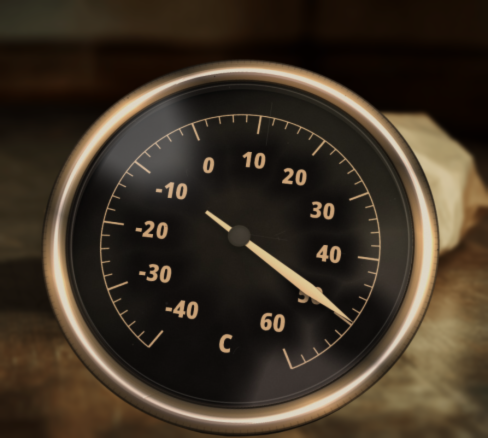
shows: value=50 unit=°C
